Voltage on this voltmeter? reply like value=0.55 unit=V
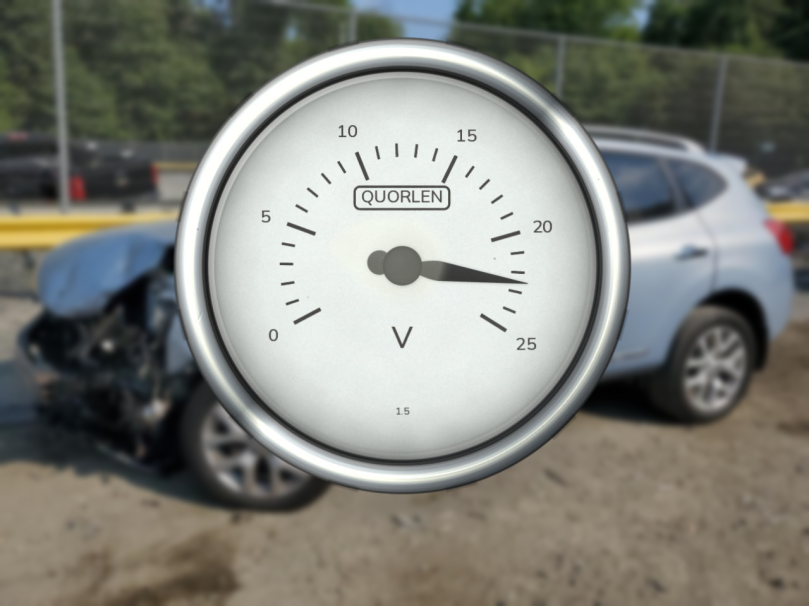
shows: value=22.5 unit=V
